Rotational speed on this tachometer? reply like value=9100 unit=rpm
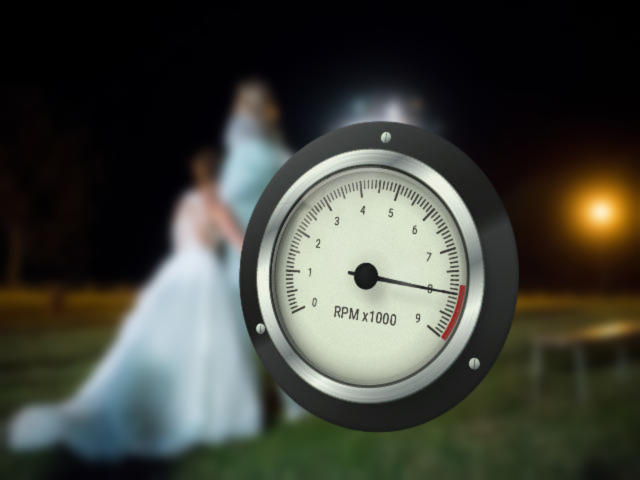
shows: value=8000 unit=rpm
